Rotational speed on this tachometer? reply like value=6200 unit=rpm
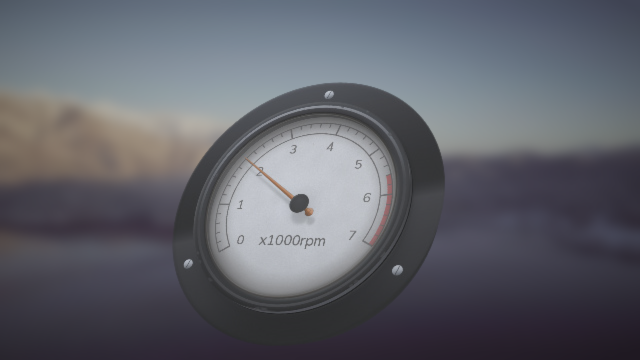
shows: value=2000 unit=rpm
